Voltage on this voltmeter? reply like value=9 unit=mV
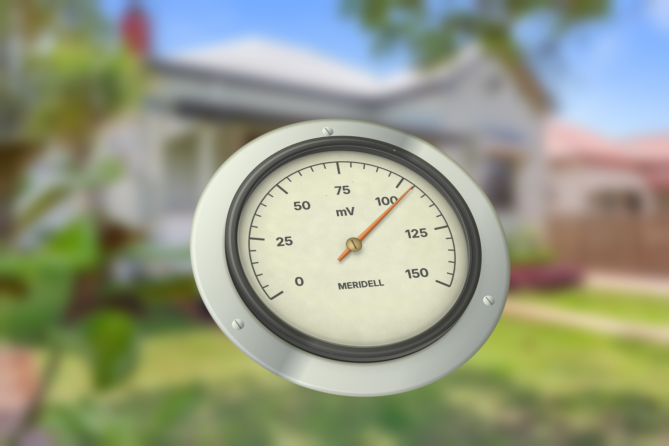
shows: value=105 unit=mV
